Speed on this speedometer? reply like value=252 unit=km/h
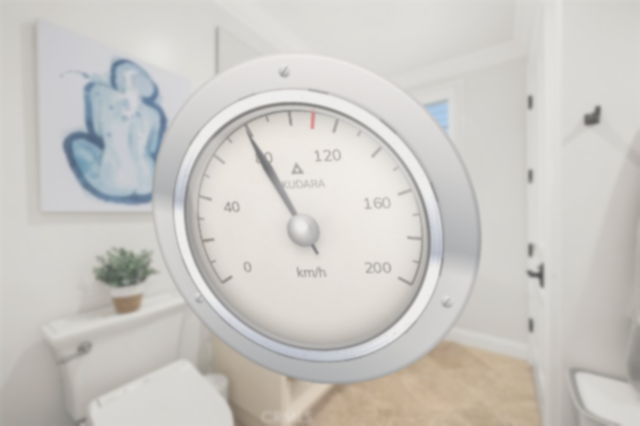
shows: value=80 unit=km/h
